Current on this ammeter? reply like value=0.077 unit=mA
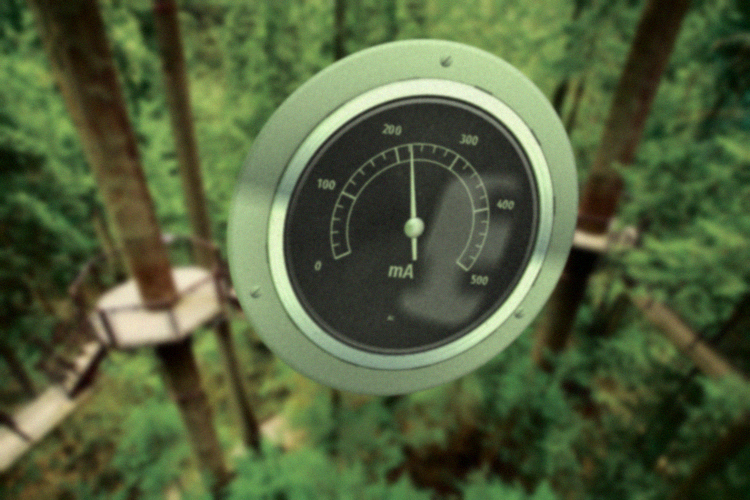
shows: value=220 unit=mA
